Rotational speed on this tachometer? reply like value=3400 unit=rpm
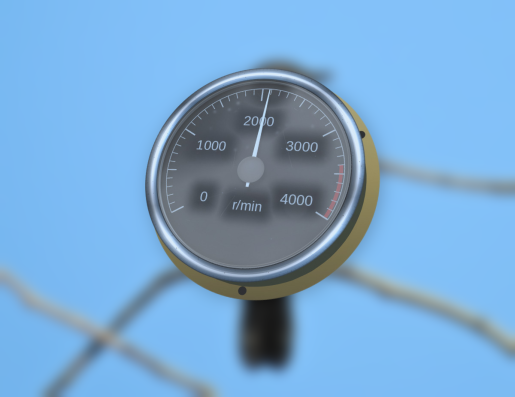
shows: value=2100 unit=rpm
